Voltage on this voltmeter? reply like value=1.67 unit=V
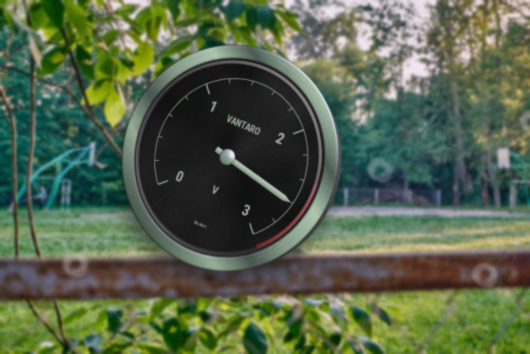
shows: value=2.6 unit=V
